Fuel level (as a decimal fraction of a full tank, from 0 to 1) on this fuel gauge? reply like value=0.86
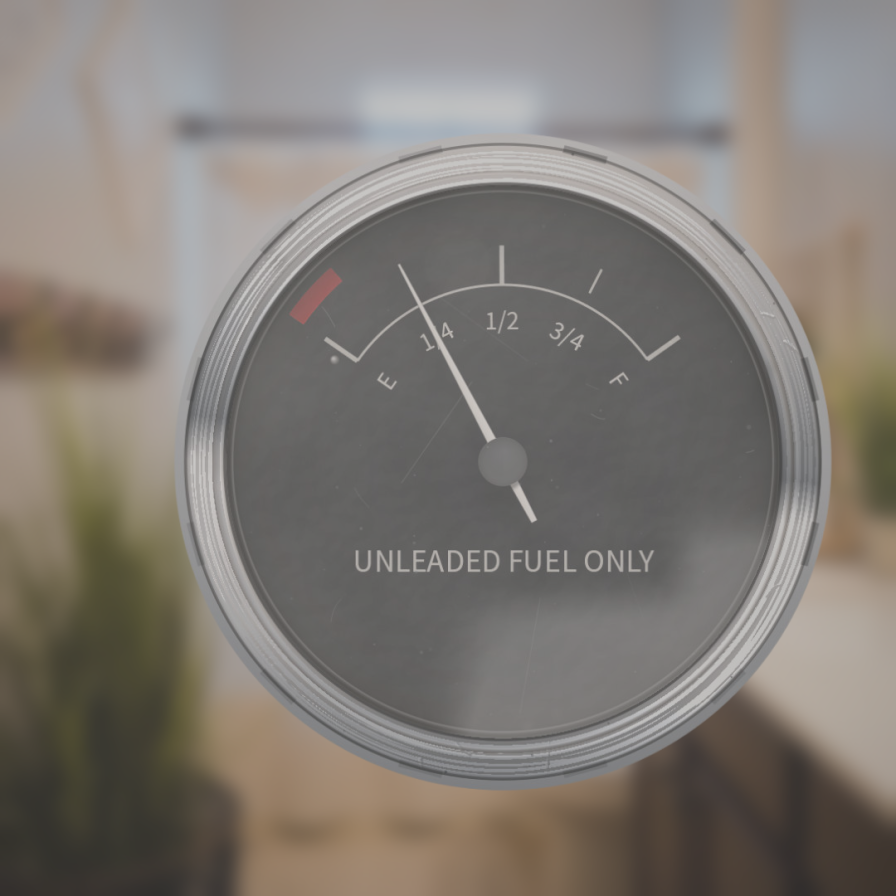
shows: value=0.25
